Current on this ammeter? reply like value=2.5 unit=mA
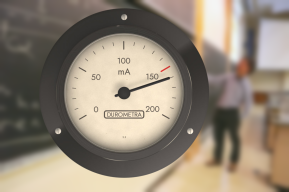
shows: value=160 unit=mA
